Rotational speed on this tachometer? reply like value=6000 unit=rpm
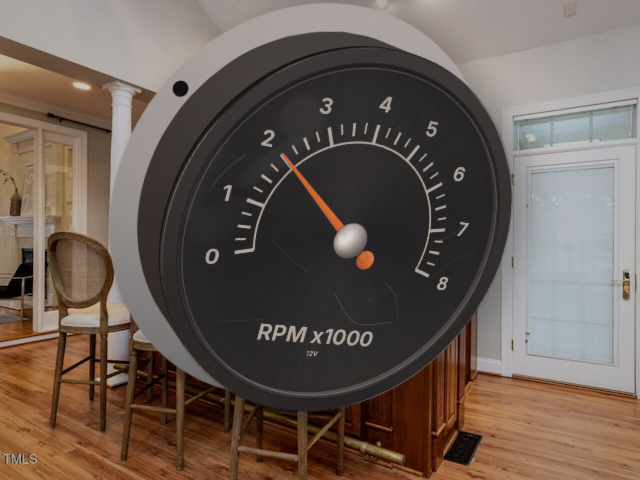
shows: value=2000 unit=rpm
